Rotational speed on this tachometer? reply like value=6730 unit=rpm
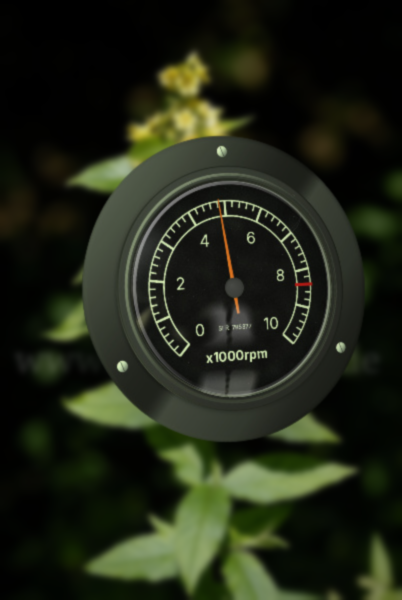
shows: value=4800 unit=rpm
